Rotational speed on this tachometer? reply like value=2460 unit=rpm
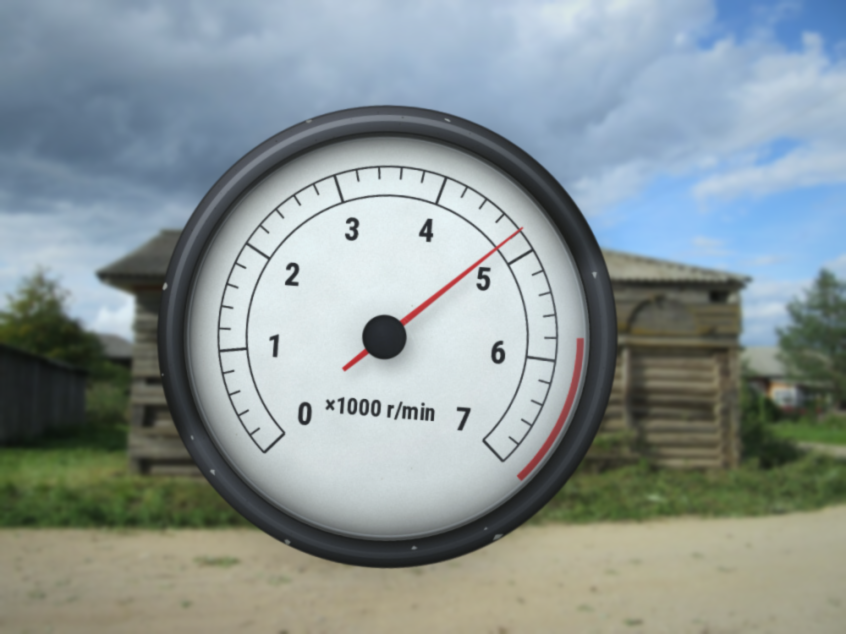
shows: value=4800 unit=rpm
